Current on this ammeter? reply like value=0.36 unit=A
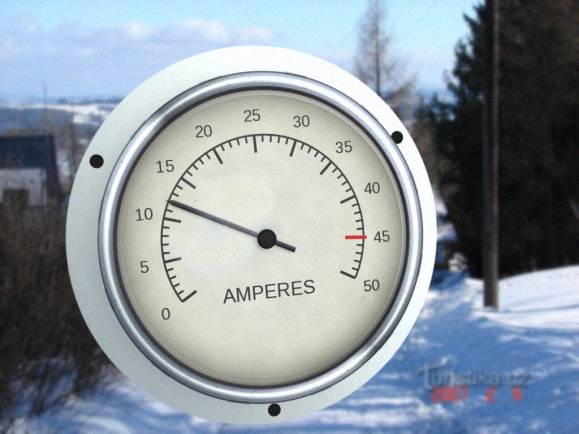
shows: value=12 unit=A
